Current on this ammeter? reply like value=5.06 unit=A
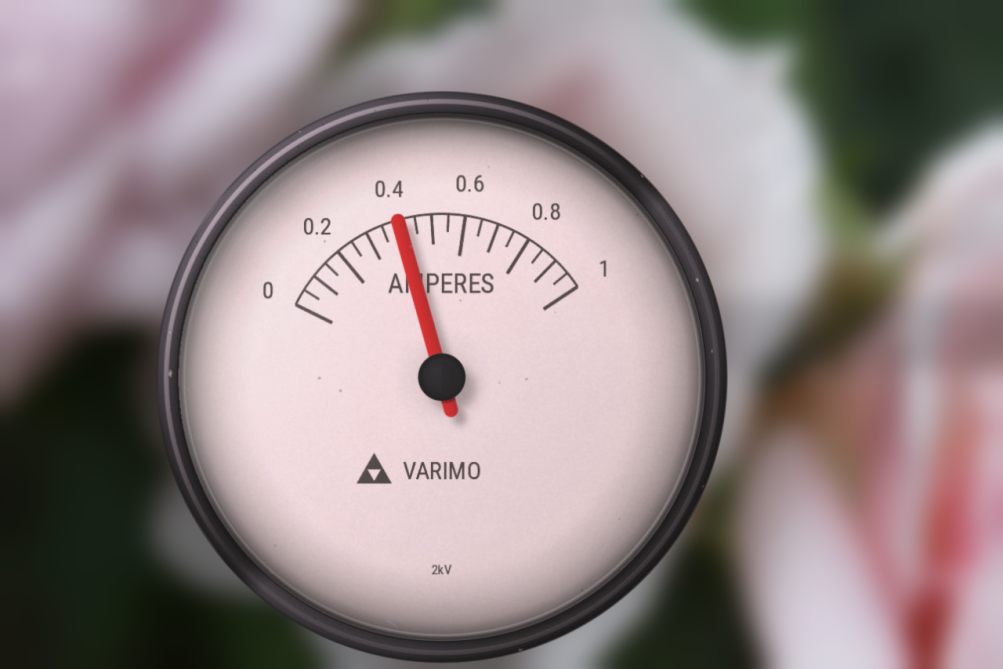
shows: value=0.4 unit=A
